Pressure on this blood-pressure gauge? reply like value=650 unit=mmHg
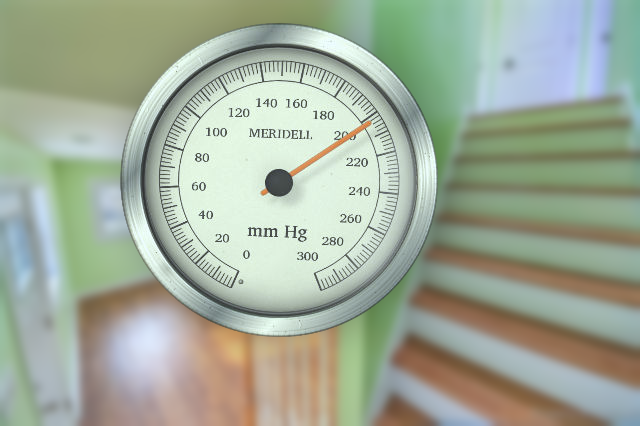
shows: value=202 unit=mmHg
